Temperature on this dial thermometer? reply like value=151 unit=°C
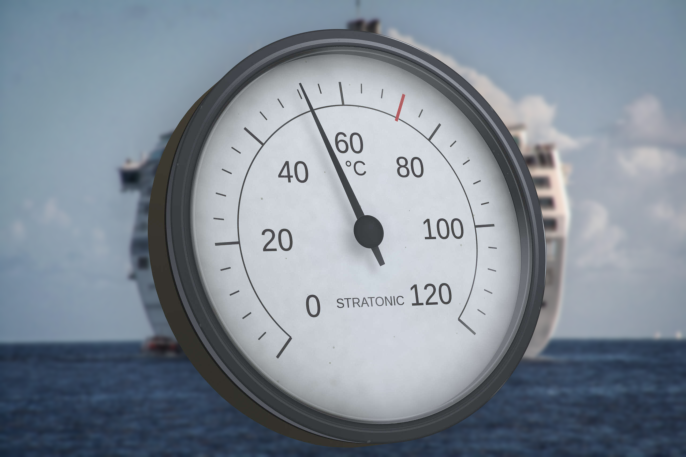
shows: value=52 unit=°C
